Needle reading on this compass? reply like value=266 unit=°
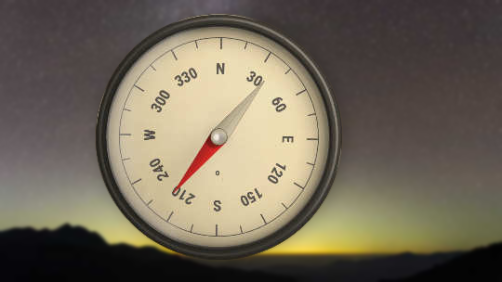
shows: value=217.5 unit=°
